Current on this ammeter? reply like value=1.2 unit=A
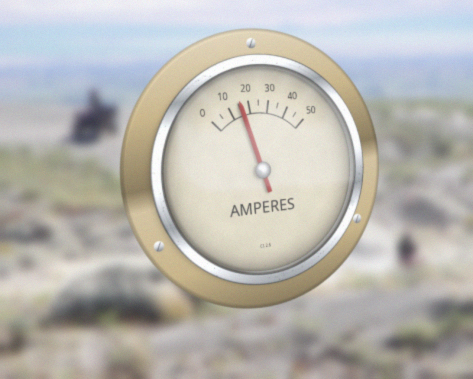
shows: value=15 unit=A
